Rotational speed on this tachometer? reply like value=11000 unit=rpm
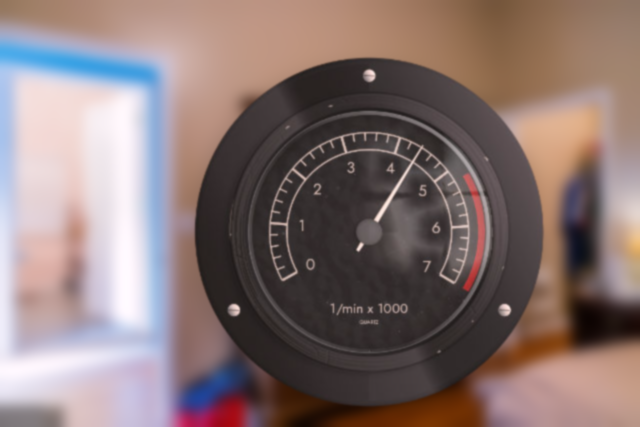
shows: value=4400 unit=rpm
